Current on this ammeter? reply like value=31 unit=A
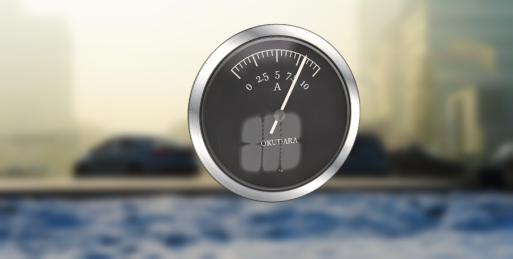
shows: value=8 unit=A
